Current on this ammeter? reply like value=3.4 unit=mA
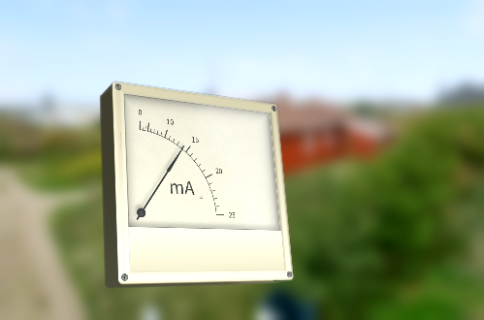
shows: value=14 unit=mA
